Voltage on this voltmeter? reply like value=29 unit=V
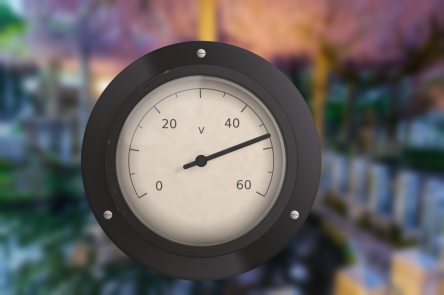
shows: value=47.5 unit=V
